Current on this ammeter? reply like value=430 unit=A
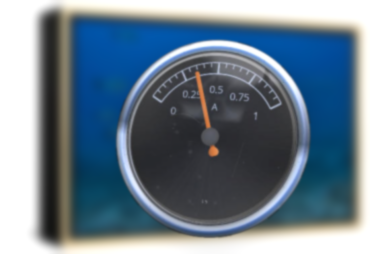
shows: value=0.35 unit=A
